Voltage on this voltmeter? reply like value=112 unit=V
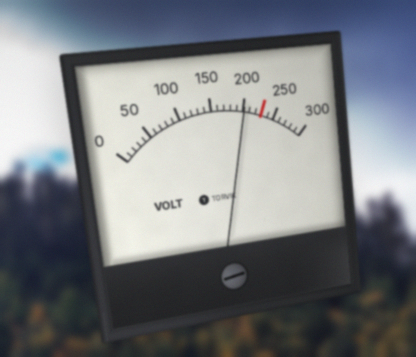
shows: value=200 unit=V
